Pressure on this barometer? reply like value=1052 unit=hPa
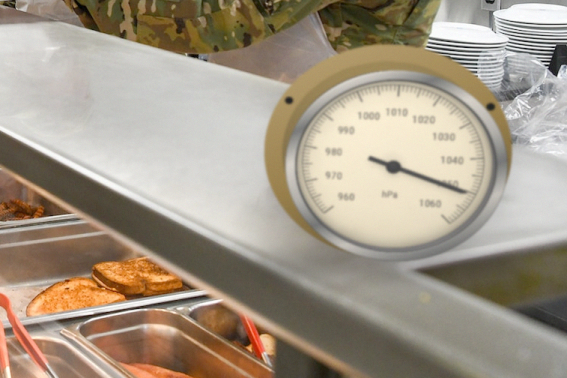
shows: value=1050 unit=hPa
